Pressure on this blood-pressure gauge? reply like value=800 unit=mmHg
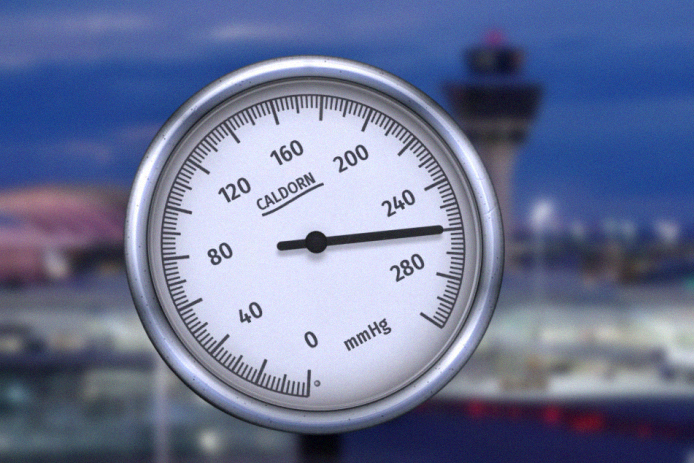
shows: value=260 unit=mmHg
